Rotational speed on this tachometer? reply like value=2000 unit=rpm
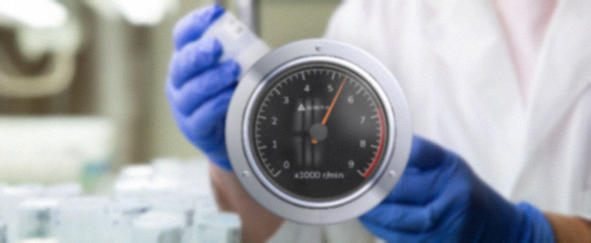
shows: value=5400 unit=rpm
